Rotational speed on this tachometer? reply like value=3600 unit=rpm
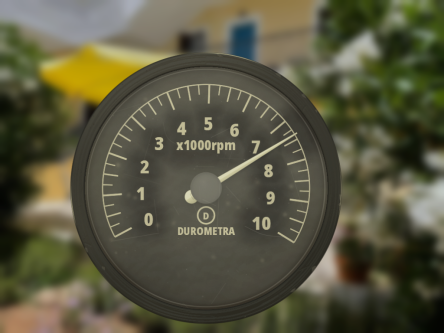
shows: value=7375 unit=rpm
